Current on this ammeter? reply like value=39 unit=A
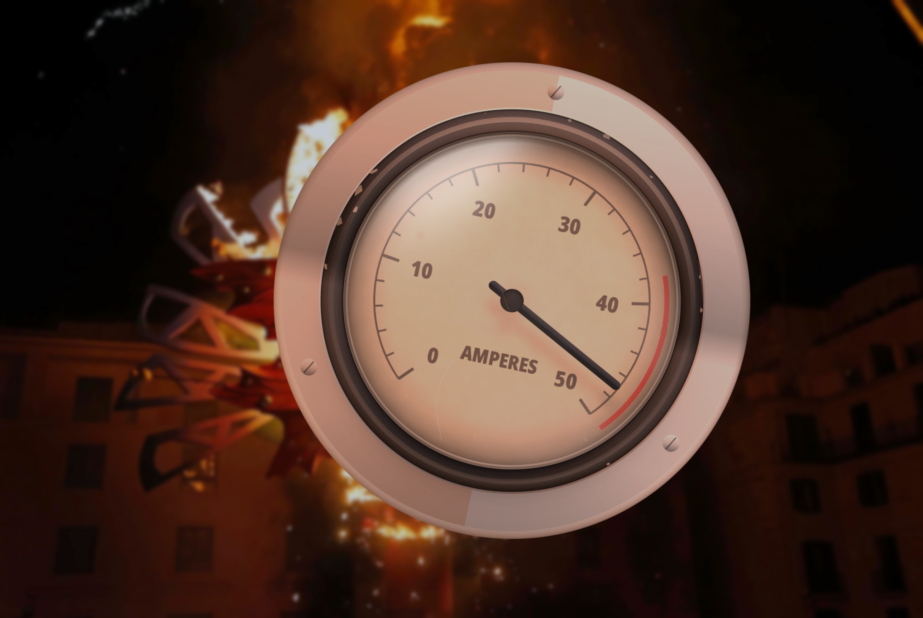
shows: value=47 unit=A
